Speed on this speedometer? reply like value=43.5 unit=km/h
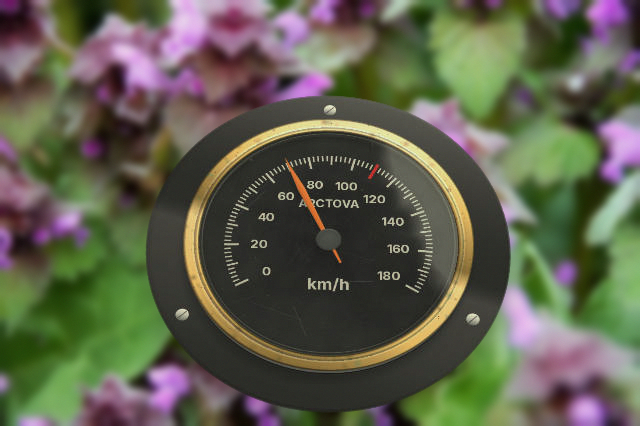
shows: value=70 unit=km/h
